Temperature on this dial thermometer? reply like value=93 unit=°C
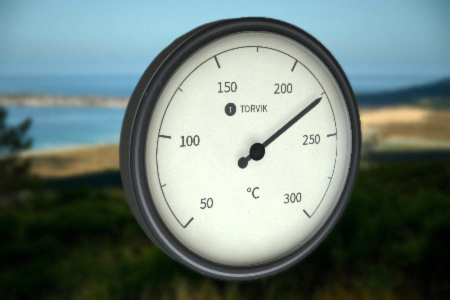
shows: value=225 unit=°C
